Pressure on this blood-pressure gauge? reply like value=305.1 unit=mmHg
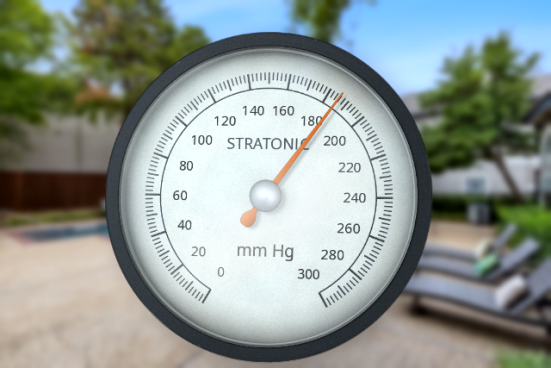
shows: value=186 unit=mmHg
